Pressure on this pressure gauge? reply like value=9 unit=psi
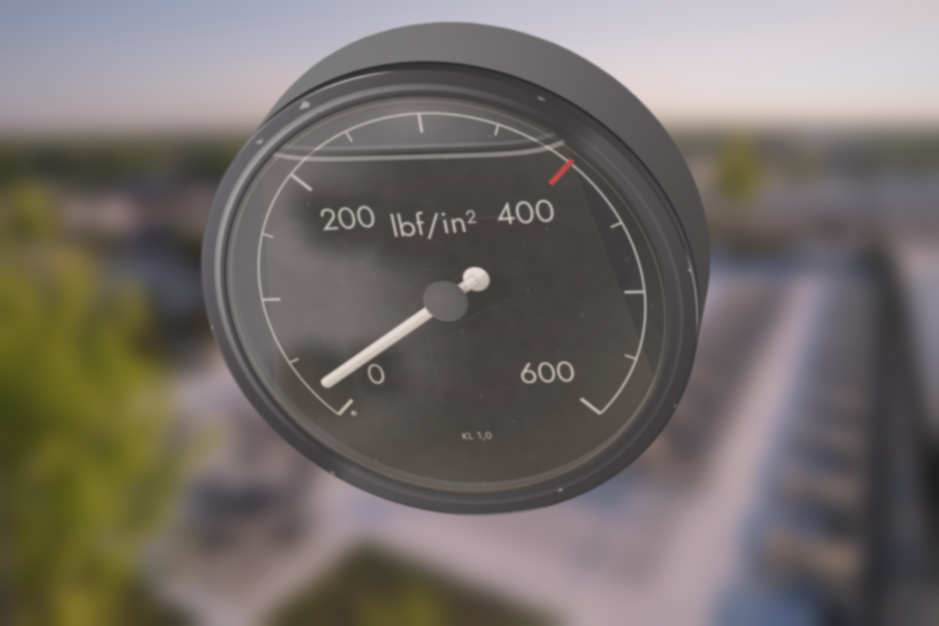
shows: value=25 unit=psi
